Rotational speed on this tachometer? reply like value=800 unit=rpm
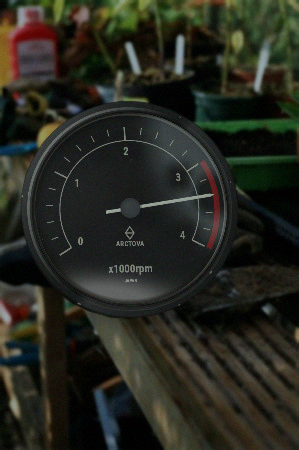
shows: value=3400 unit=rpm
